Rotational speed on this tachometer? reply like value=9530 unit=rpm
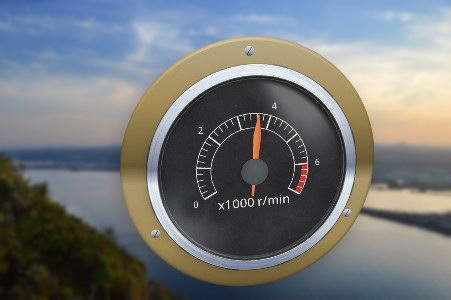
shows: value=3600 unit=rpm
